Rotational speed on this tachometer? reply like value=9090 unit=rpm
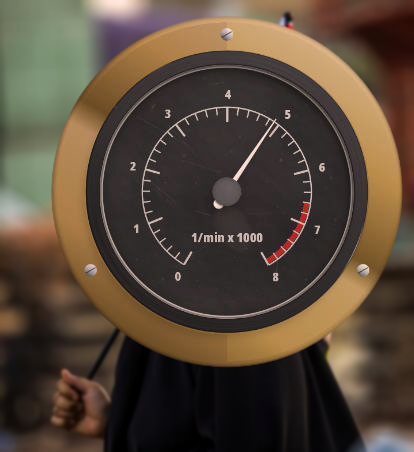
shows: value=4900 unit=rpm
